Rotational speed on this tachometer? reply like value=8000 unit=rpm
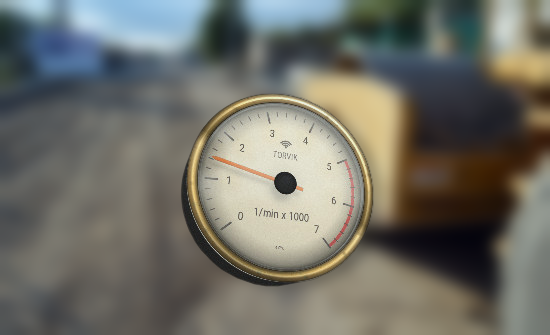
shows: value=1400 unit=rpm
